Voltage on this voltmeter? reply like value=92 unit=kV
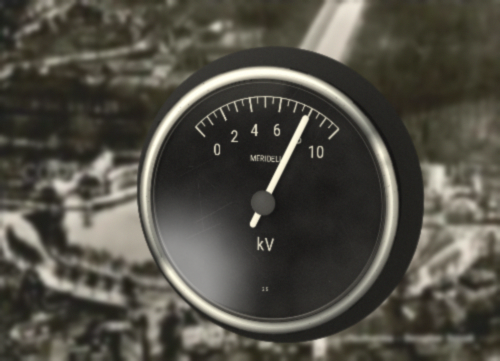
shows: value=8 unit=kV
